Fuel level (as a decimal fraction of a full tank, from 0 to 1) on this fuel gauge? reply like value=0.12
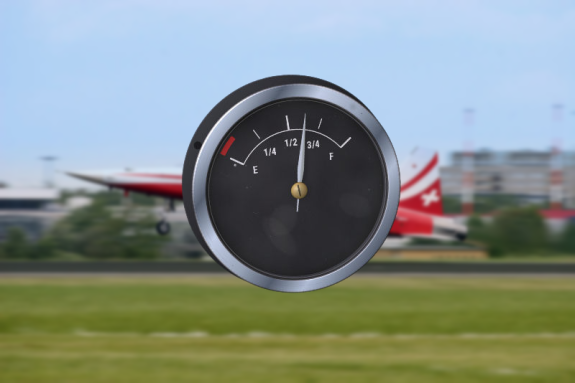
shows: value=0.625
